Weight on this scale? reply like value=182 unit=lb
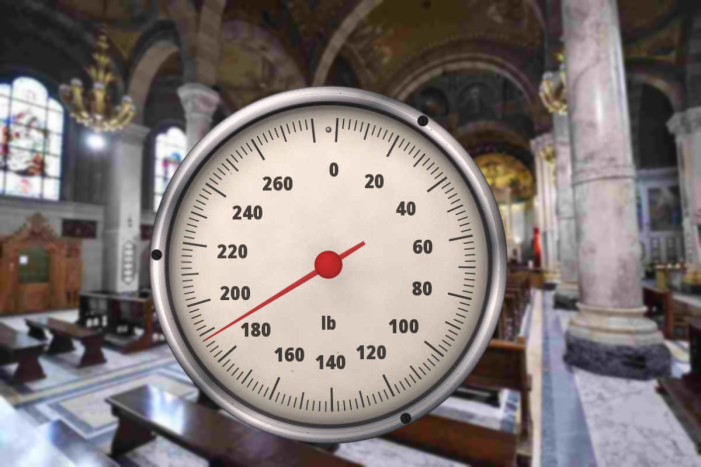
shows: value=188 unit=lb
